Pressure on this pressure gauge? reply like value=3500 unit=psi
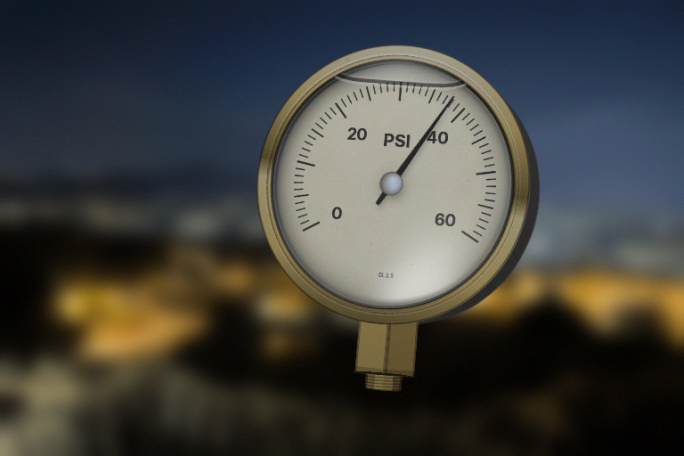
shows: value=38 unit=psi
